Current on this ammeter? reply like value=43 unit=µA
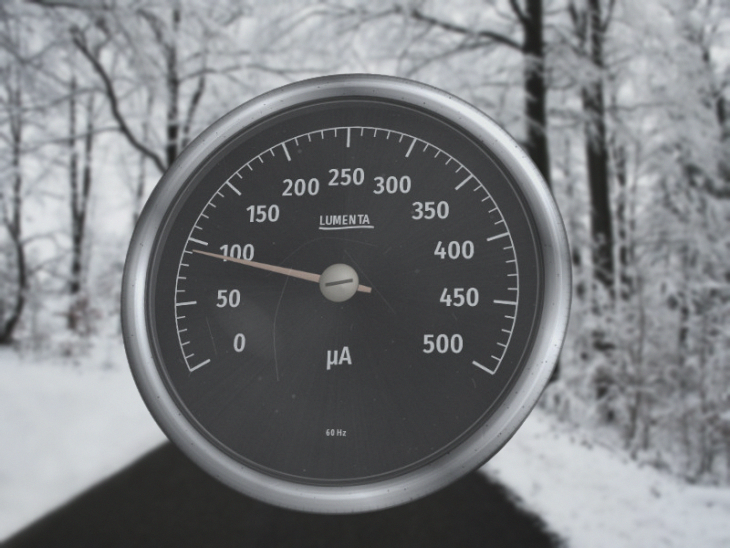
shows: value=90 unit=µA
